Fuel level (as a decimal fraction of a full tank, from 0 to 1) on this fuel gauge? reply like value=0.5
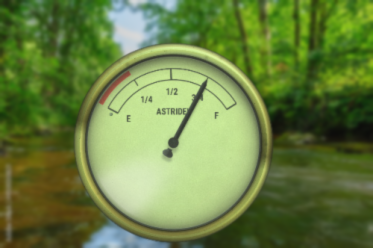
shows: value=0.75
